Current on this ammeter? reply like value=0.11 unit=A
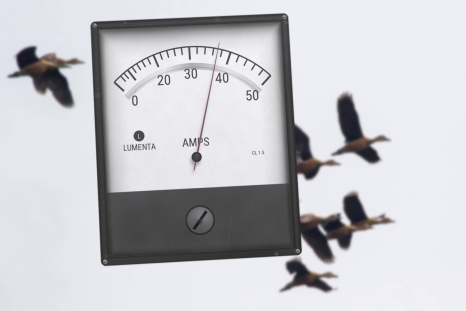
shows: value=37 unit=A
